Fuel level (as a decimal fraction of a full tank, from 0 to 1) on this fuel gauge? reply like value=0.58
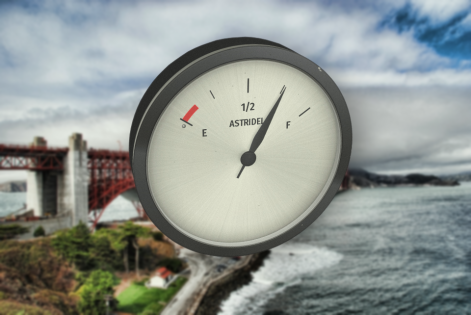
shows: value=0.75
